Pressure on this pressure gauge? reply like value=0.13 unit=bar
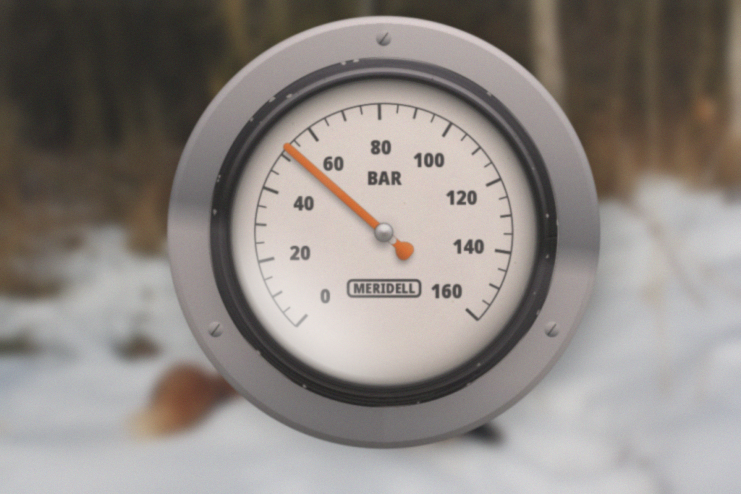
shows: value=52.5 unit=bar
